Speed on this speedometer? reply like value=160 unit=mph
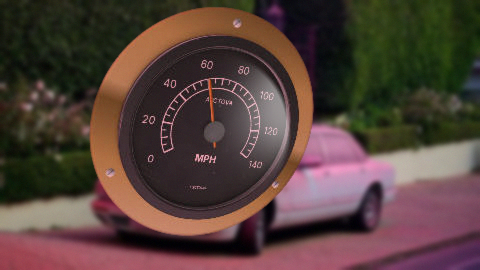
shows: value=60 unit=mph
